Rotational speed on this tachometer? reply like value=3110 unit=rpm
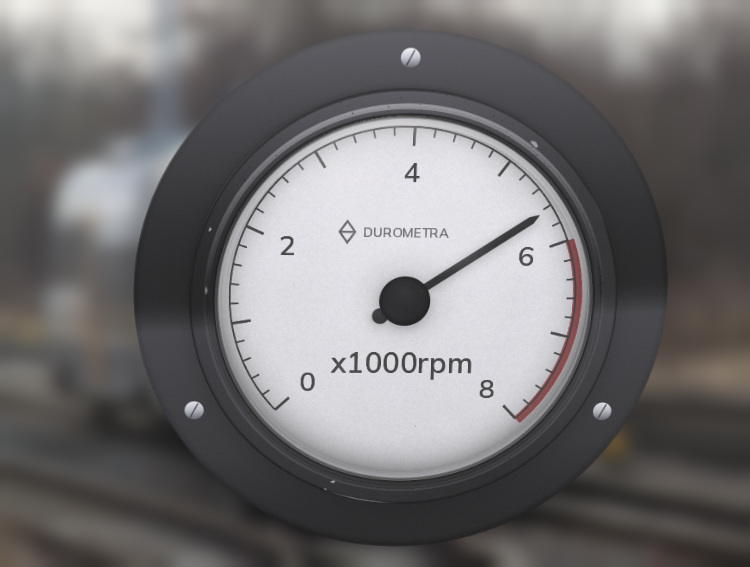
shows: value=5600 unit=rpm
